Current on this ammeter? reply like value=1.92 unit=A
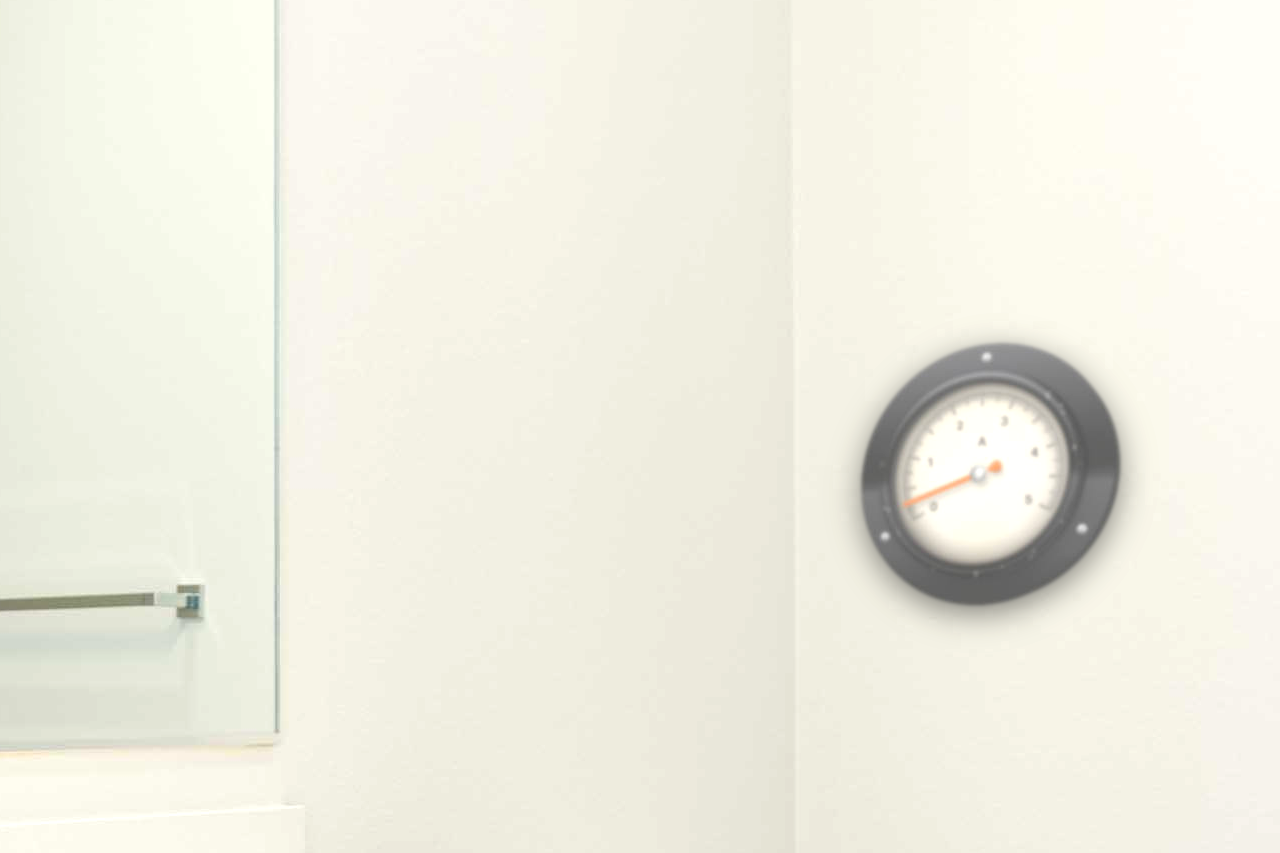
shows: value=0.25 unit=A
